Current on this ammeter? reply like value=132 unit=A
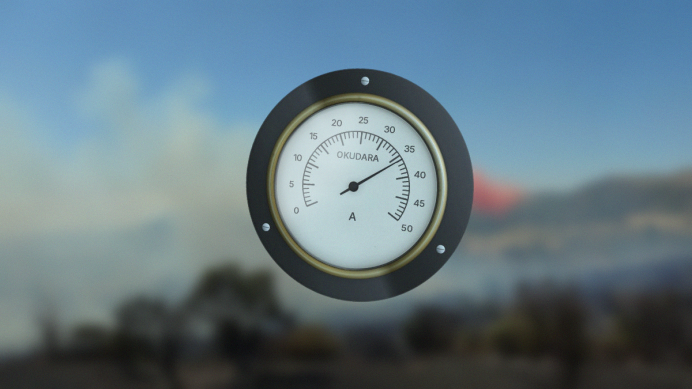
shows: value=36 unit=A
